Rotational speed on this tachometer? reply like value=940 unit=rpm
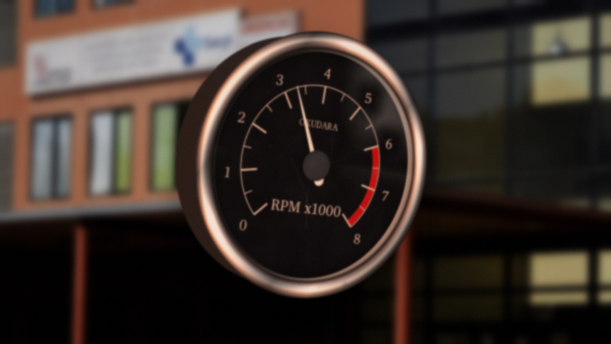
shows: value=3250 unit=rpm
